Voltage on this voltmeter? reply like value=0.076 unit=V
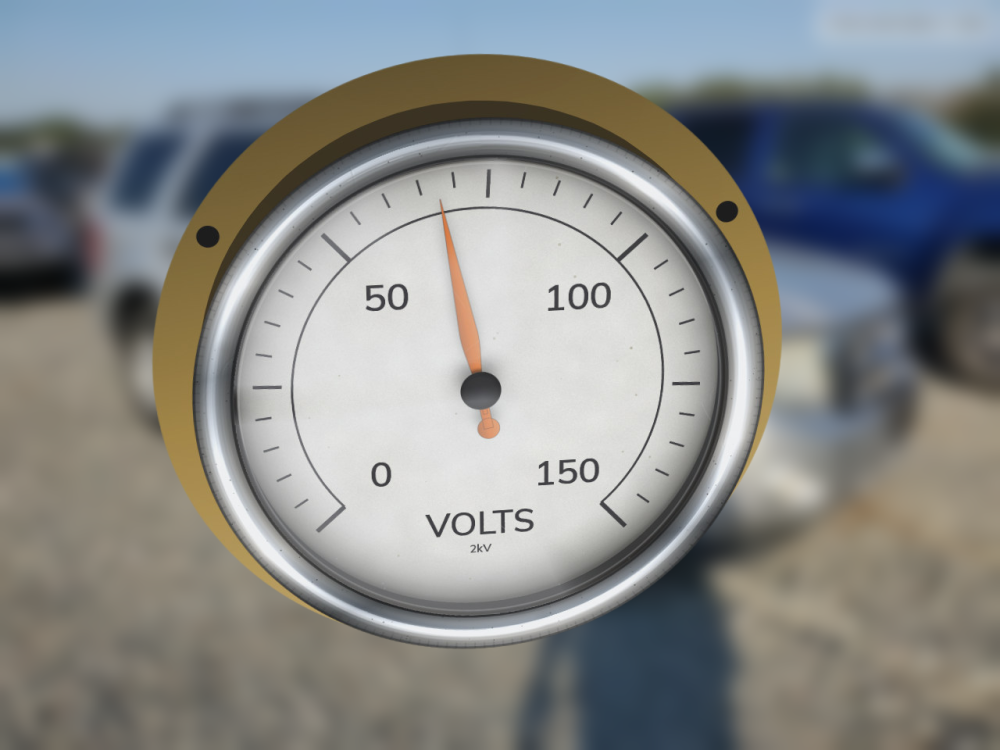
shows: value=67.5 unit=V
